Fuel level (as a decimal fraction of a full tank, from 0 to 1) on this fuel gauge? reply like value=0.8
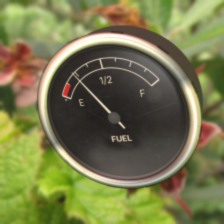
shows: value=0.25
